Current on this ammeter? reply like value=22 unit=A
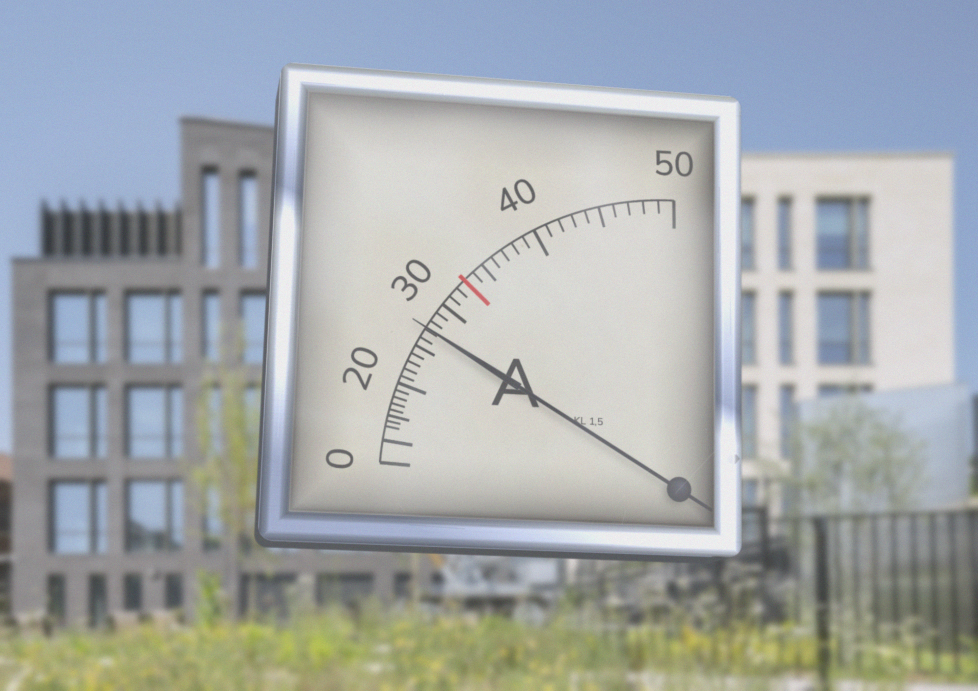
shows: value=27 unit=A
